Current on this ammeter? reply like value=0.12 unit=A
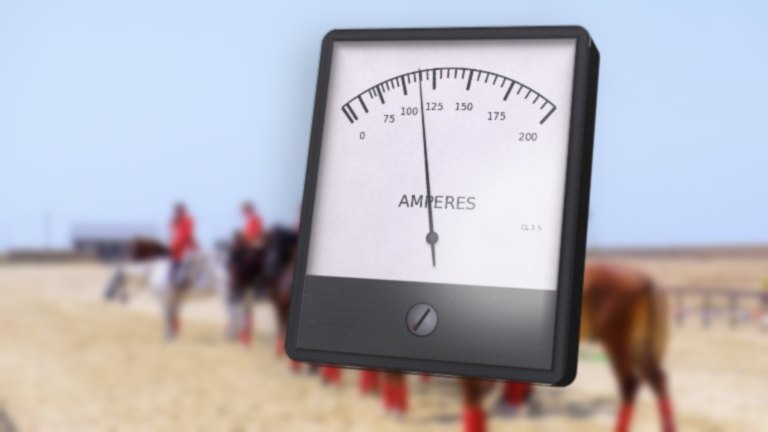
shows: value=115 unit=A
